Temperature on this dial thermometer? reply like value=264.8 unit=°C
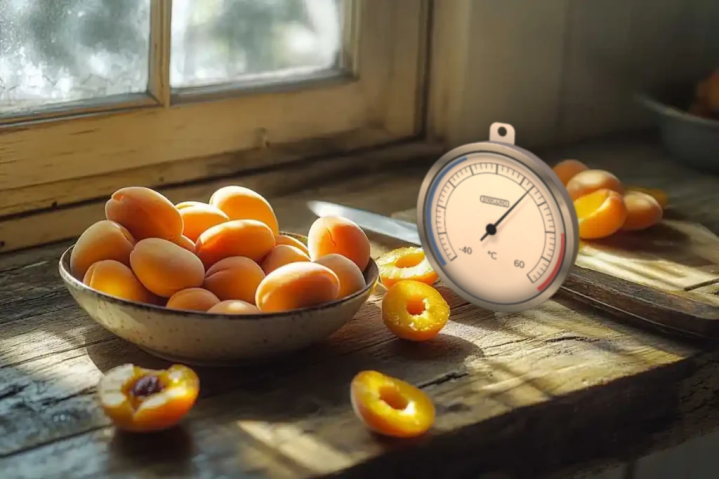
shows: value=24 unit=°C
